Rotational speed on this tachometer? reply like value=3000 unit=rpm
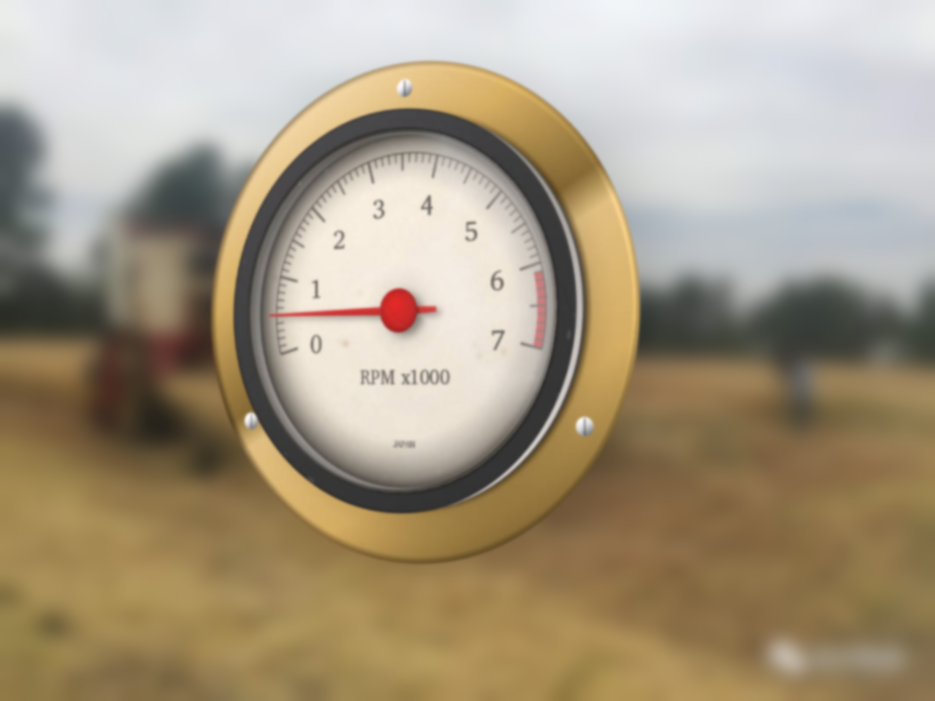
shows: value=500 unit=rpm
